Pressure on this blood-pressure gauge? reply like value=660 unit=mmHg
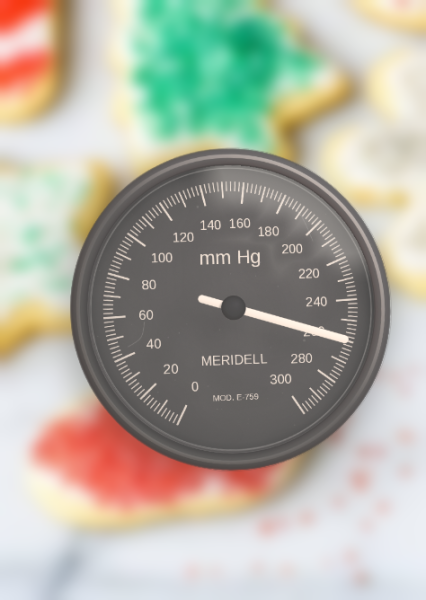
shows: value=260 unit=mmHg
